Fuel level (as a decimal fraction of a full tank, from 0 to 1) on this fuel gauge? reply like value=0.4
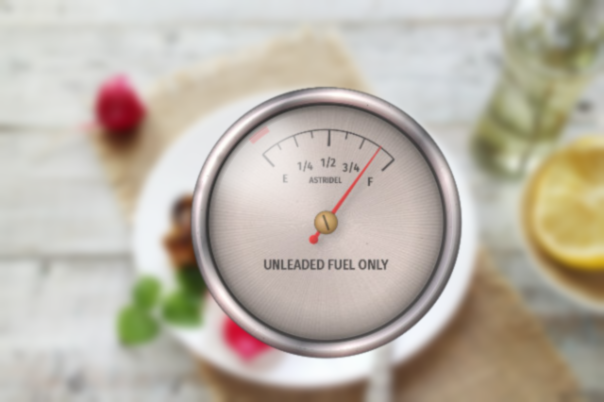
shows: value=0.875
